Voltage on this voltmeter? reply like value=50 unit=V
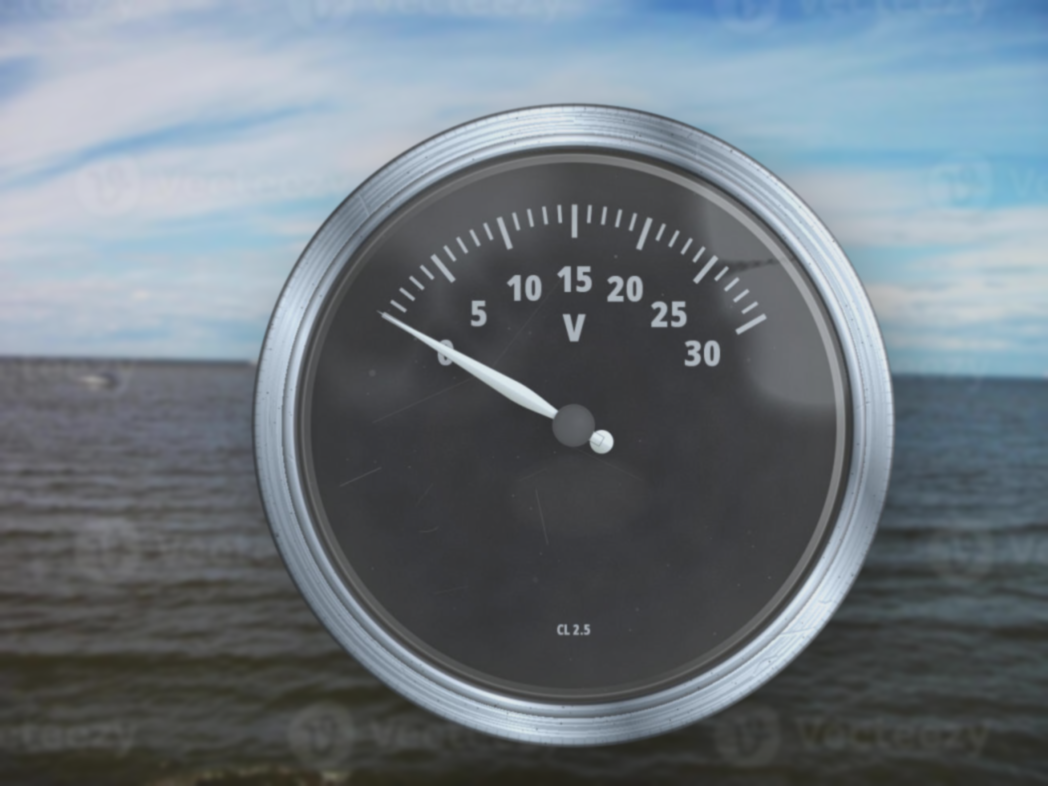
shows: value=0 unit=V
